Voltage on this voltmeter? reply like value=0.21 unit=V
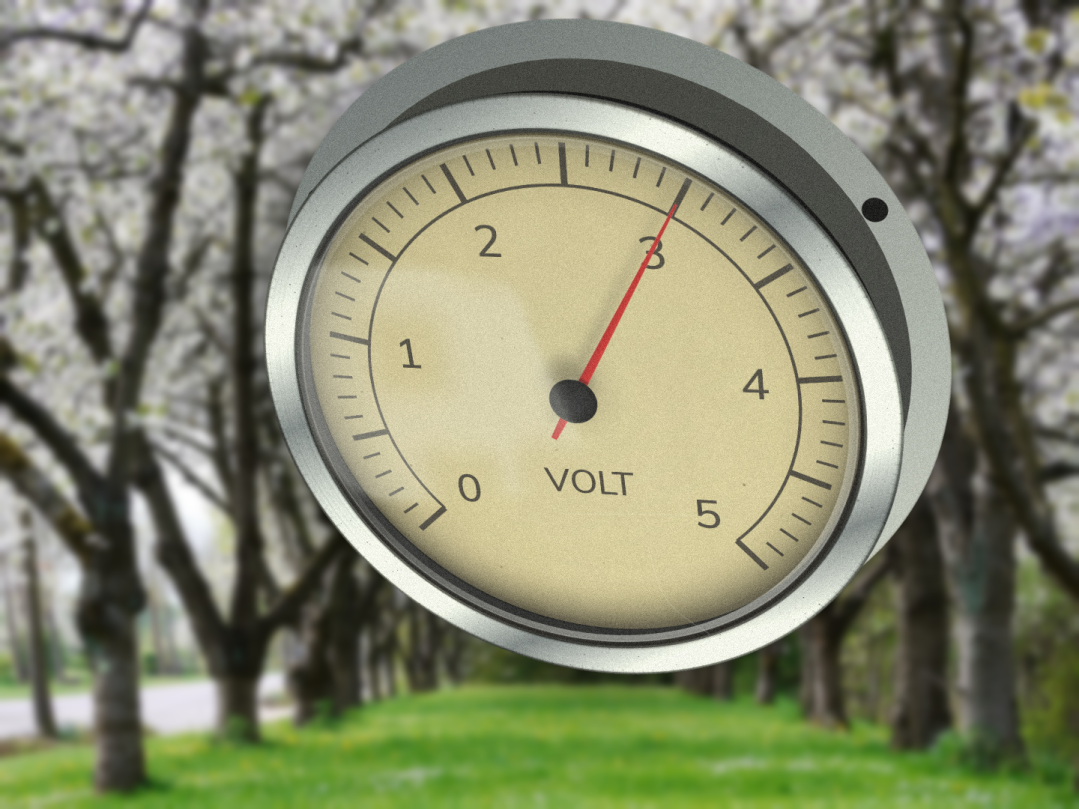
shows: value=3 unit=V
